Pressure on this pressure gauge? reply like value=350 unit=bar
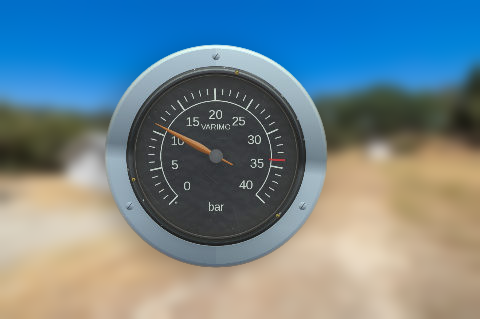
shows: value=11 unit=bar
